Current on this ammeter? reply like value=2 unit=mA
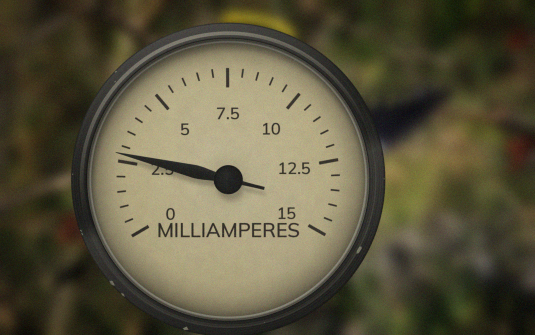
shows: value=2.75 unit=mA
